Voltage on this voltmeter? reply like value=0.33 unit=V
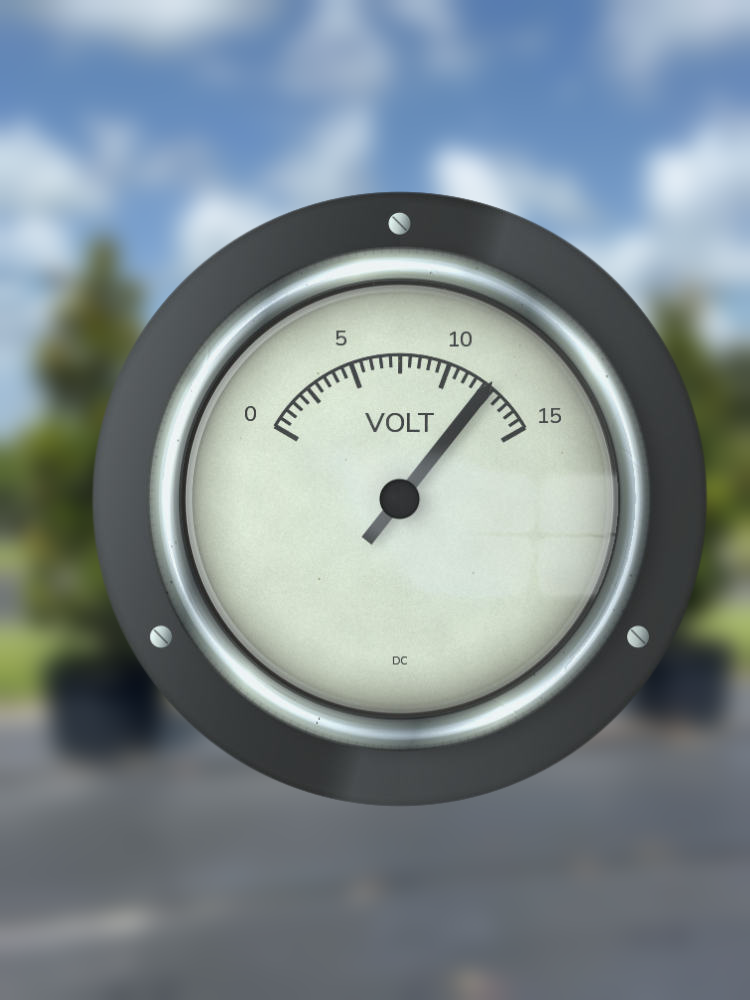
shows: value=12.25 unit=V
